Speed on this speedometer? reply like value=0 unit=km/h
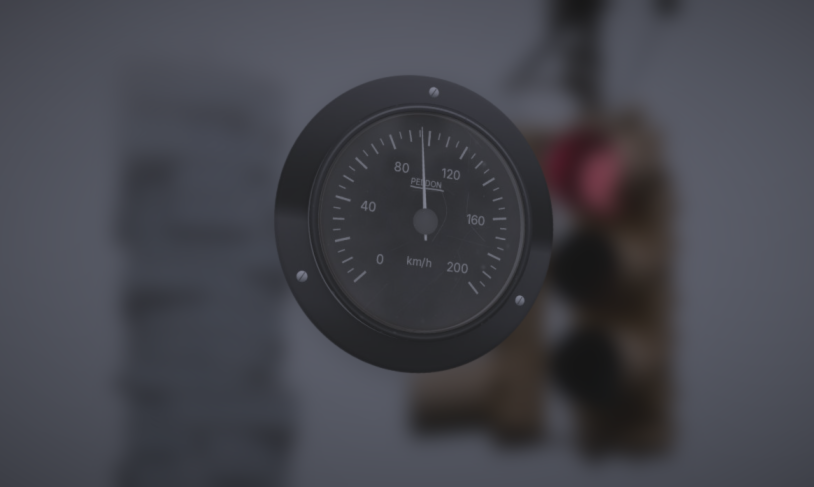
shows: value=95 unit=km/h
